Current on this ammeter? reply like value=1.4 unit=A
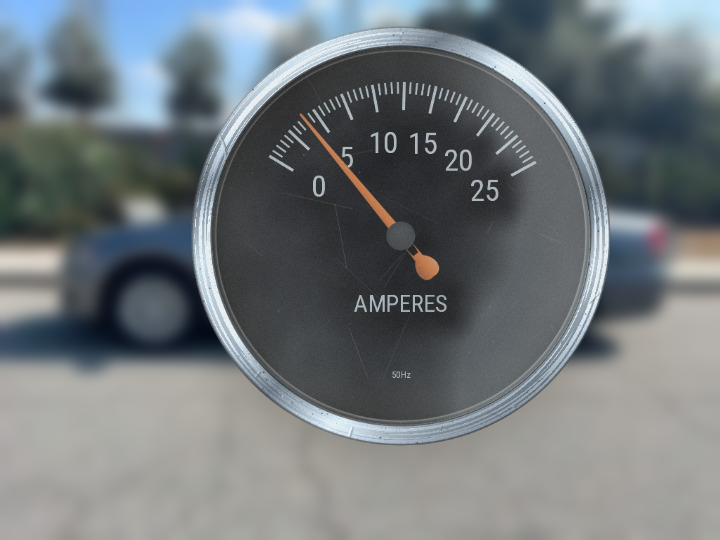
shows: value=4 unit=A
